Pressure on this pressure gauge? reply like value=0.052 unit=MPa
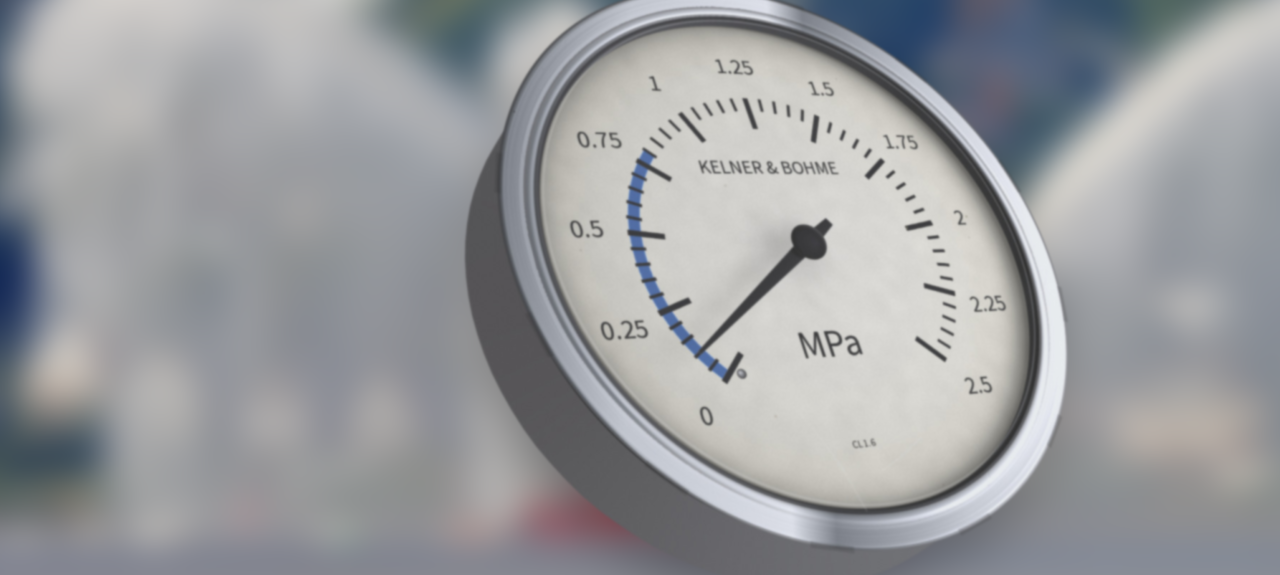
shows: value=0.1 unit=MPa
